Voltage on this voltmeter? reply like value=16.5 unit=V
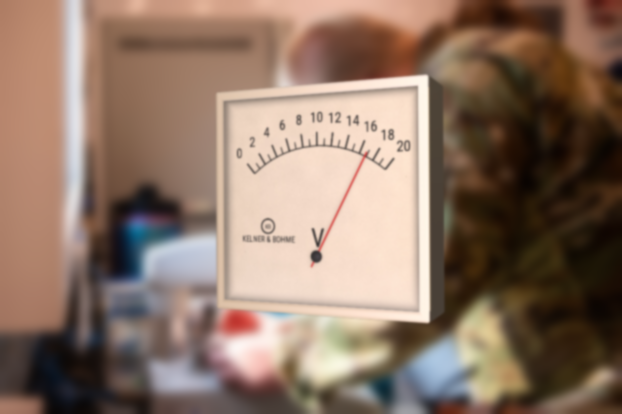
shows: value=17 unit=V
